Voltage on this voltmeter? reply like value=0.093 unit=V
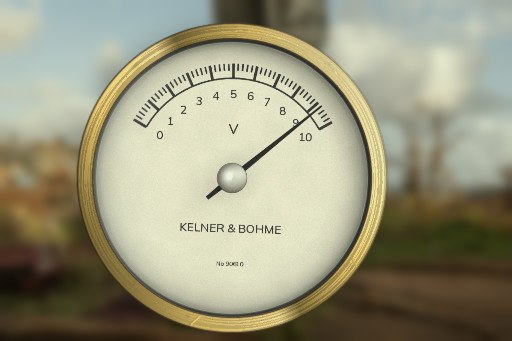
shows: value=9.2 unit=V
